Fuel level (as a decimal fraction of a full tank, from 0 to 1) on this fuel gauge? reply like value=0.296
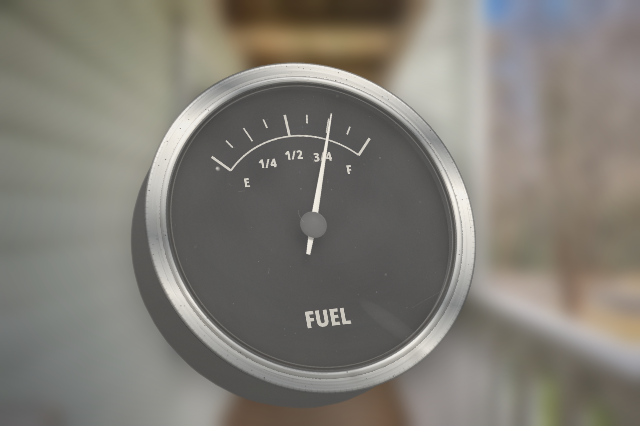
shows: value=0.75
